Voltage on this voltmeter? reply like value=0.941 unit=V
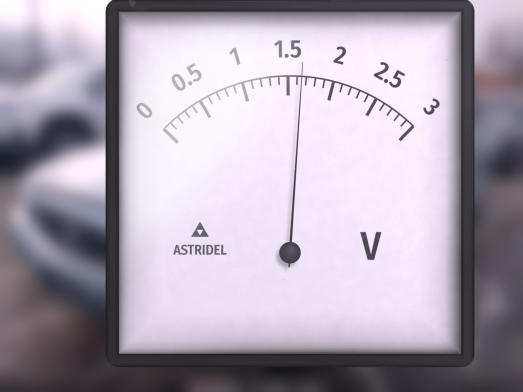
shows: value=1.65 unit=V
